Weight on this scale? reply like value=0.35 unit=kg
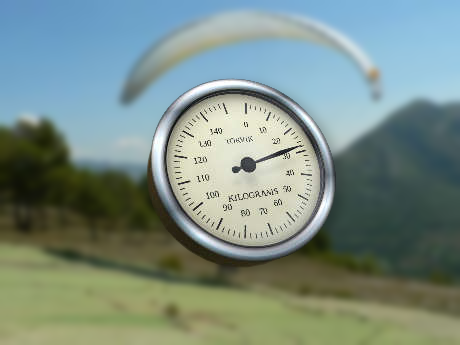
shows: value=28 unit=kg
